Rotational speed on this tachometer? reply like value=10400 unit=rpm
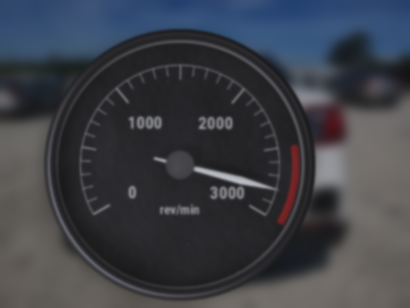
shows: value=2800 unit=rpm
